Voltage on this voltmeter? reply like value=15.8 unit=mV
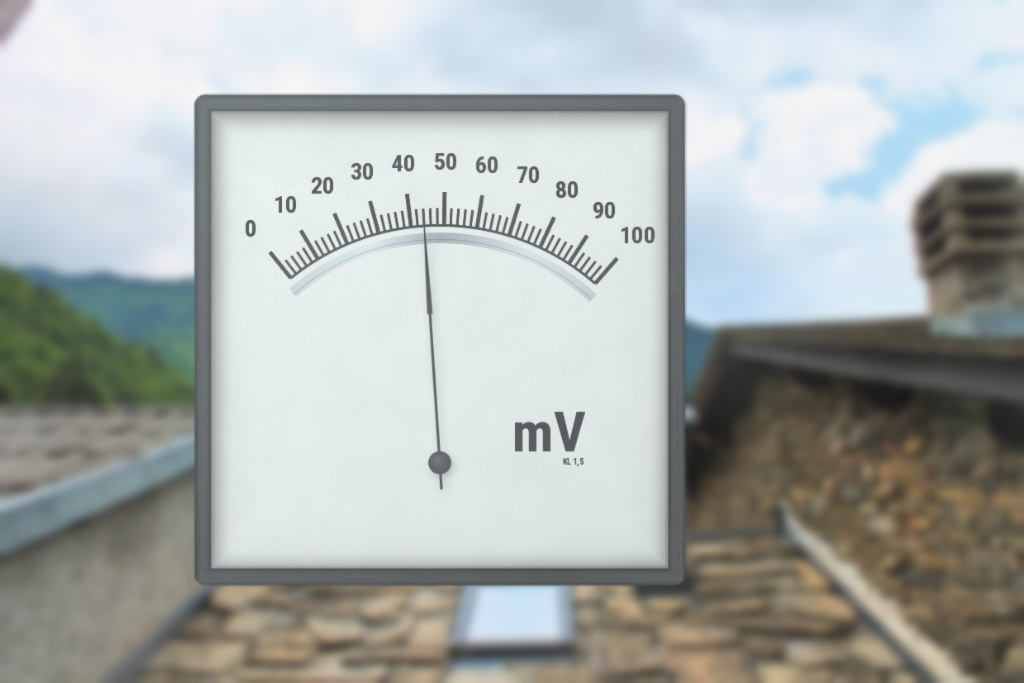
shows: value=44 unit=mV
